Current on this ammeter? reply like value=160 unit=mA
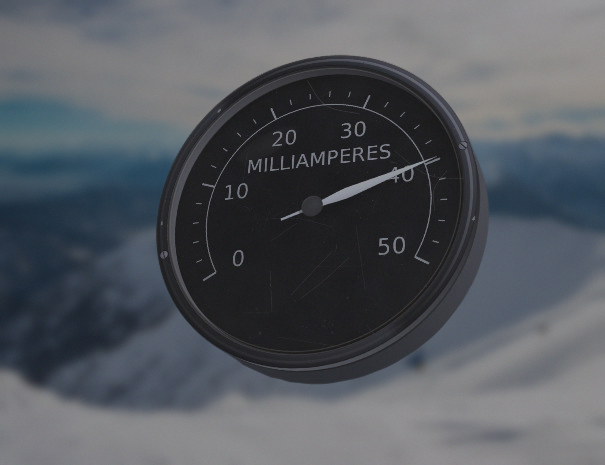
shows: value=40 unit=mA
